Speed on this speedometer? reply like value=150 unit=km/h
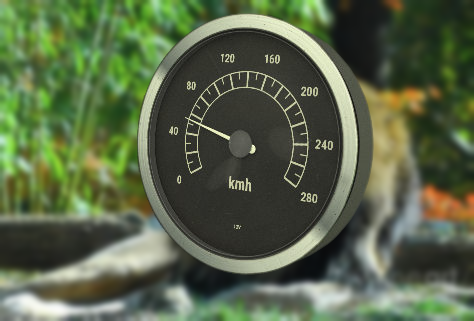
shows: value=55 unit=km/h
